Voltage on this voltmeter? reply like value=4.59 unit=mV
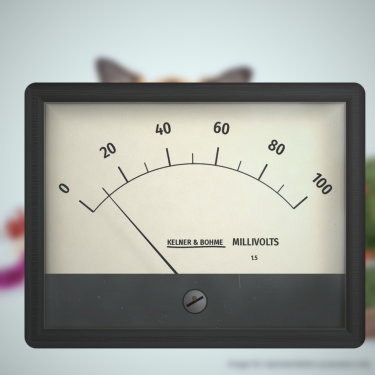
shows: value=10 unit=mV
